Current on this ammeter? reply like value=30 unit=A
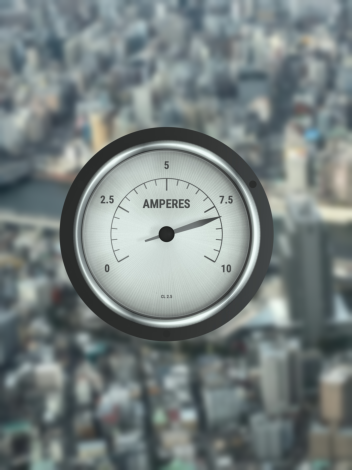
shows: value=8 unit=A
